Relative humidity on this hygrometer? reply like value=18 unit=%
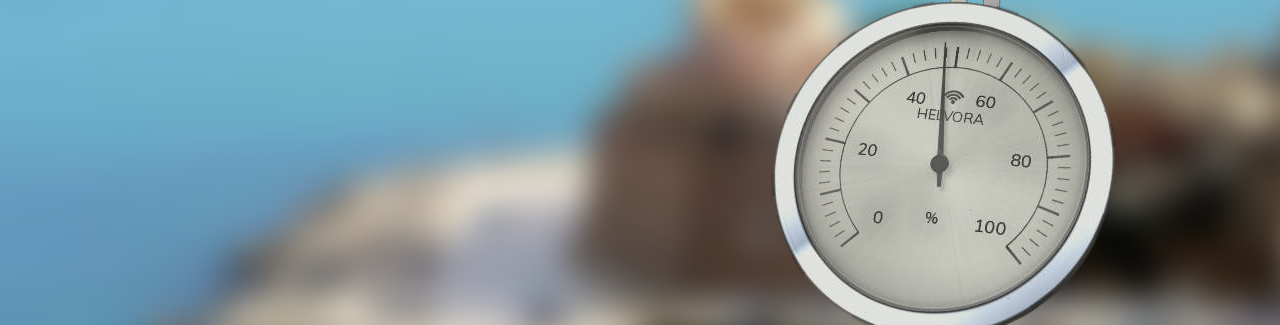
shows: value=48 unit=%
